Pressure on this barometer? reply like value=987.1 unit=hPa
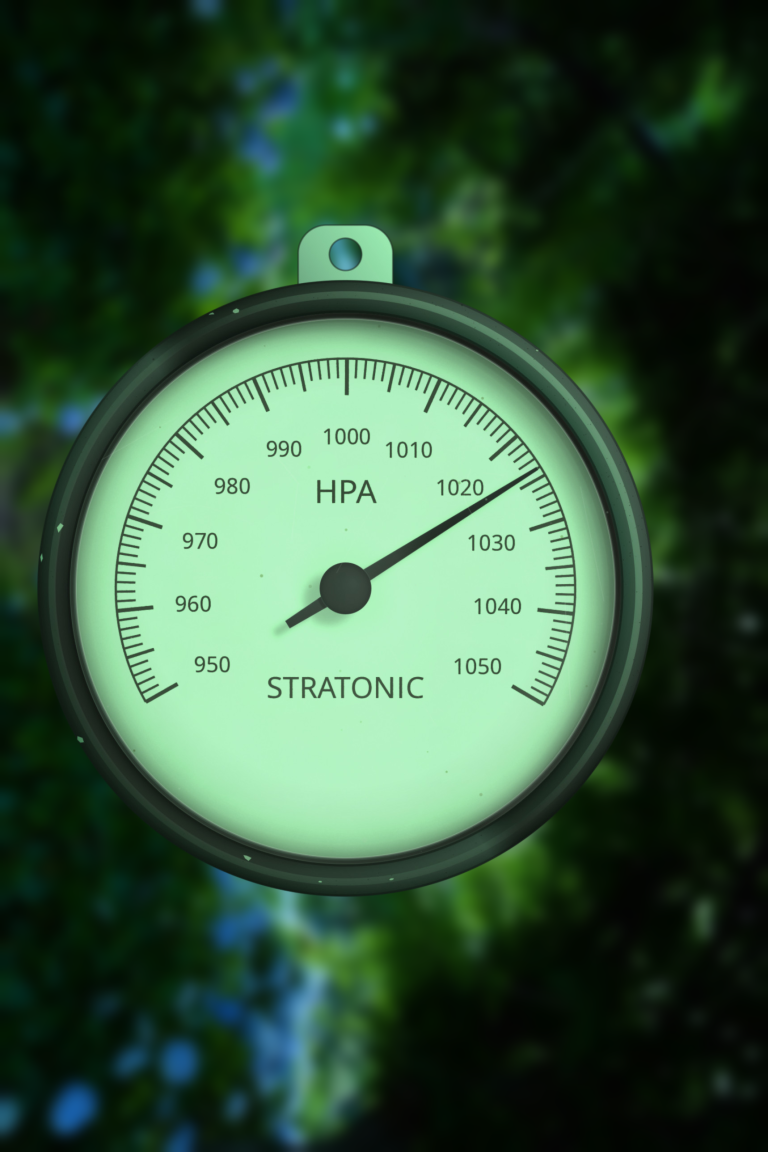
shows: value=1024 unit=hPa
